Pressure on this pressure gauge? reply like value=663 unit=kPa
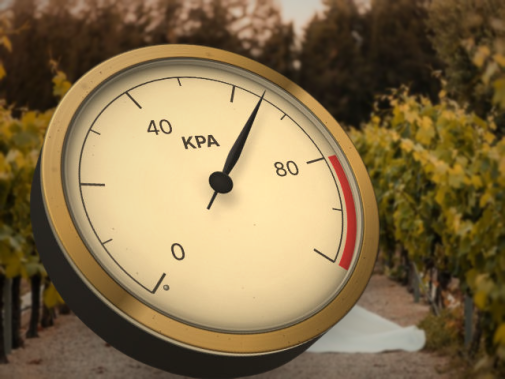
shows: value=65 unit=kPa
